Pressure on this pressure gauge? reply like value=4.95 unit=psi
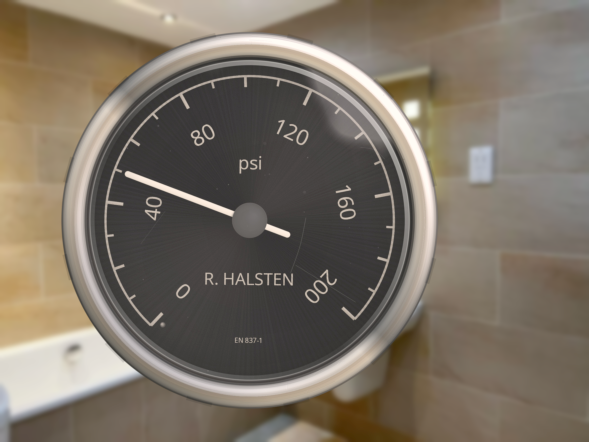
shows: value=50 unit=psi
